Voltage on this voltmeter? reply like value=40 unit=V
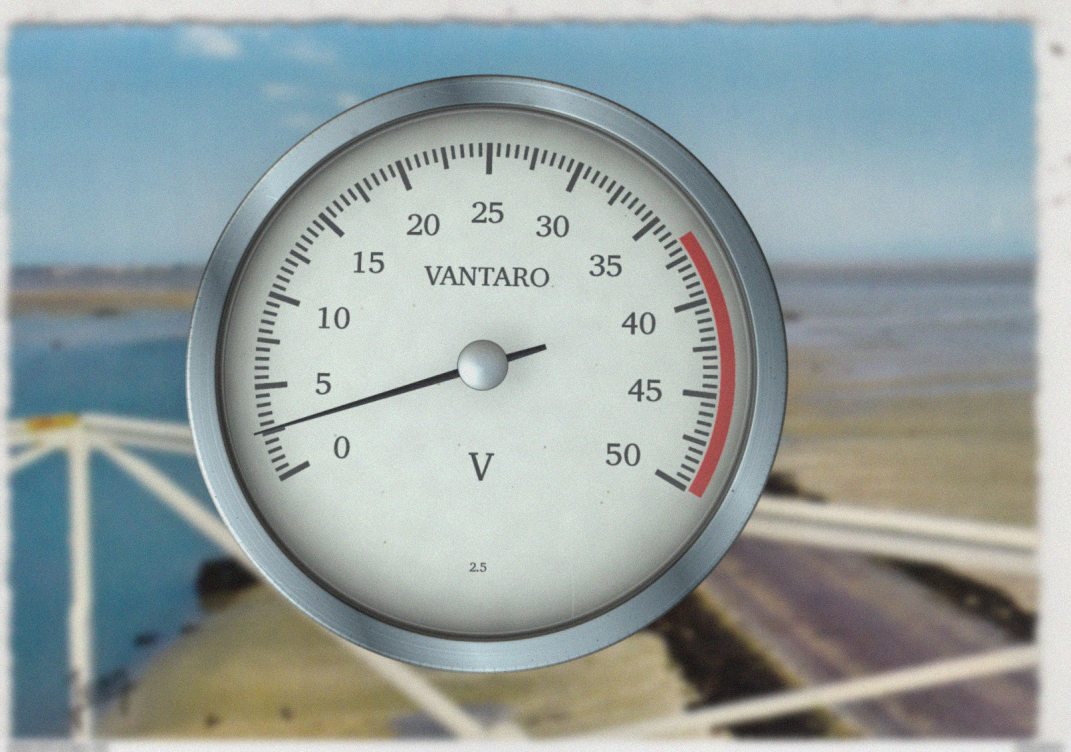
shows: value=2.5 unit=V
